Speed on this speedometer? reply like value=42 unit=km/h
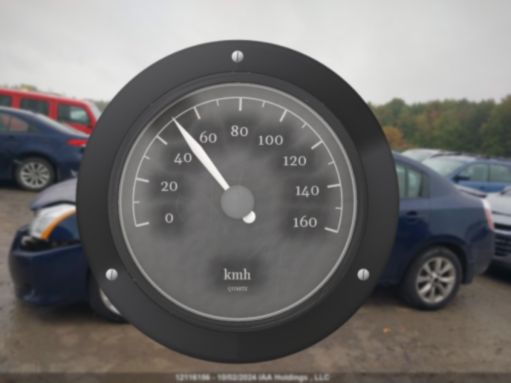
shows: value=50 unit=km/h
